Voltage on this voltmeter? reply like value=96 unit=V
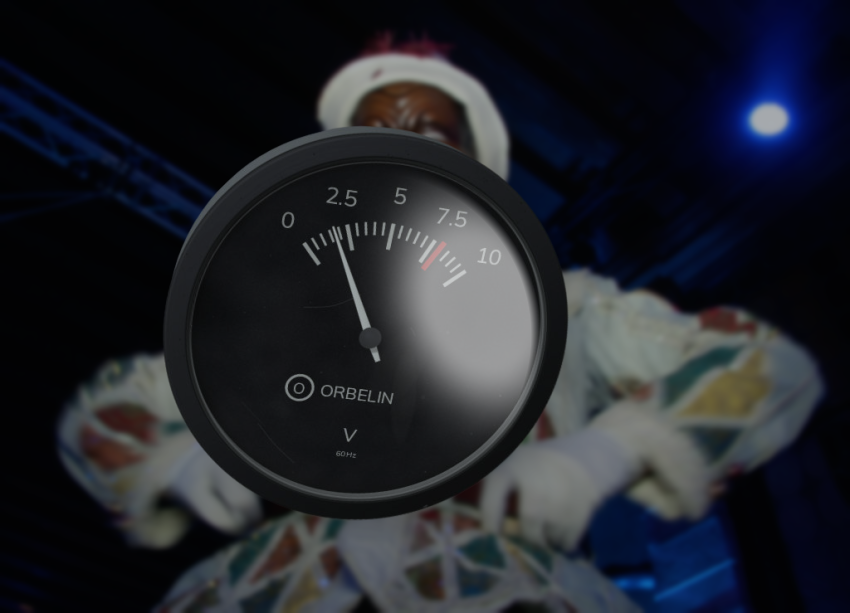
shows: value=1.75 unit=V
